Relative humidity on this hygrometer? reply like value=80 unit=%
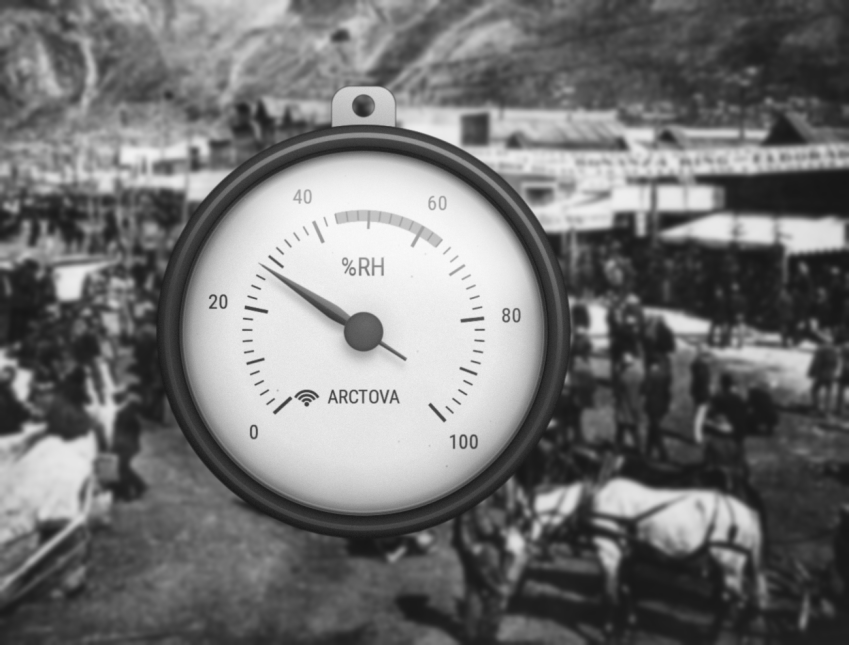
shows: value=28 unit=%
